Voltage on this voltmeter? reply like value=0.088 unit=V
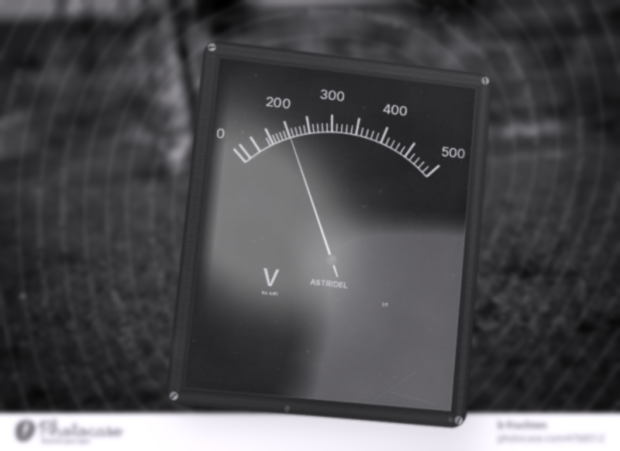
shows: value=200 unit=V
